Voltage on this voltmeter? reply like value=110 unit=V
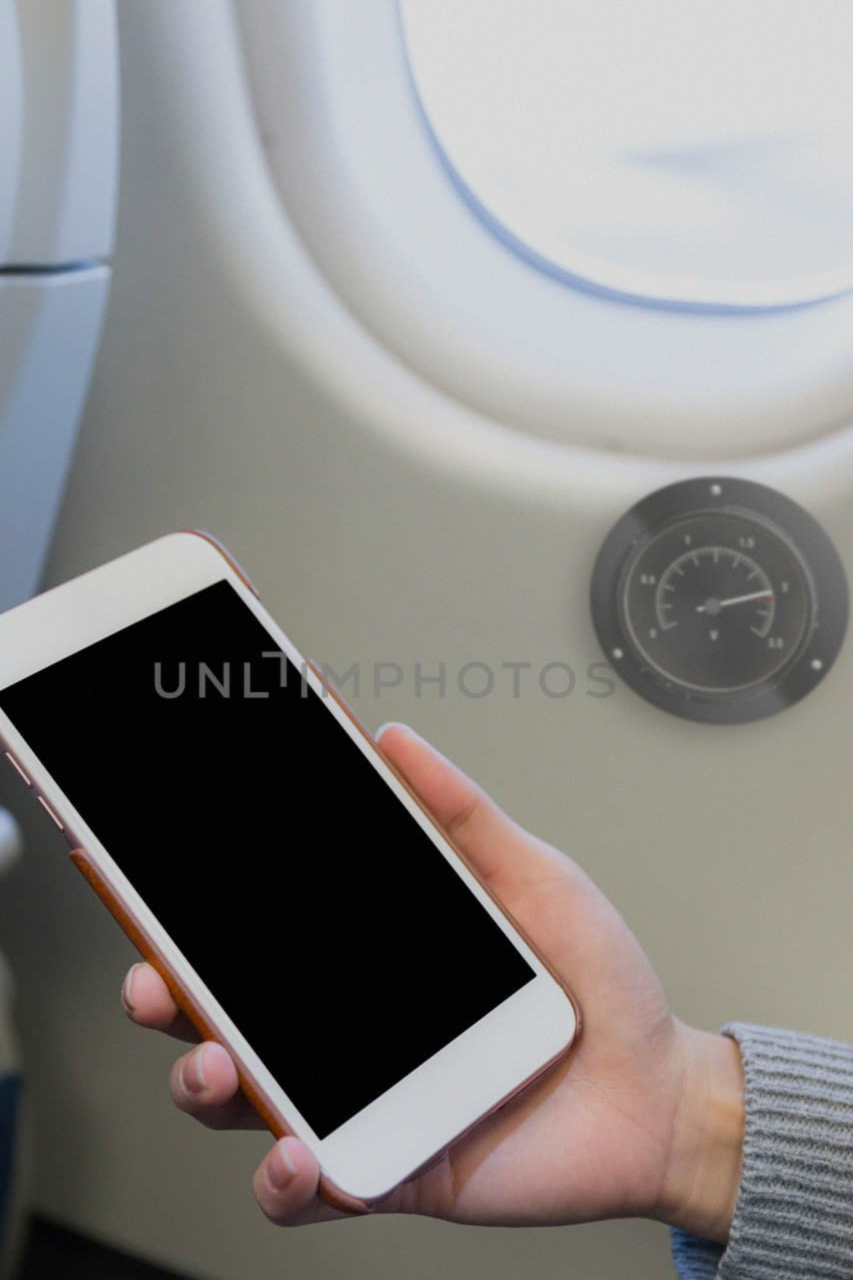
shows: value=2 unit=V
